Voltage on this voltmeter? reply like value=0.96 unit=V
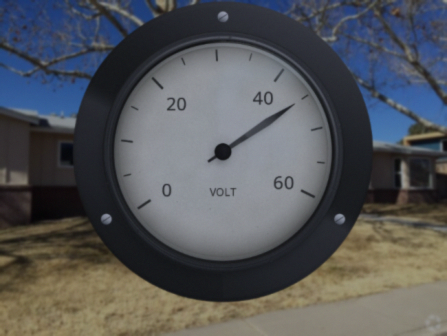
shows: value=45 unit=V
